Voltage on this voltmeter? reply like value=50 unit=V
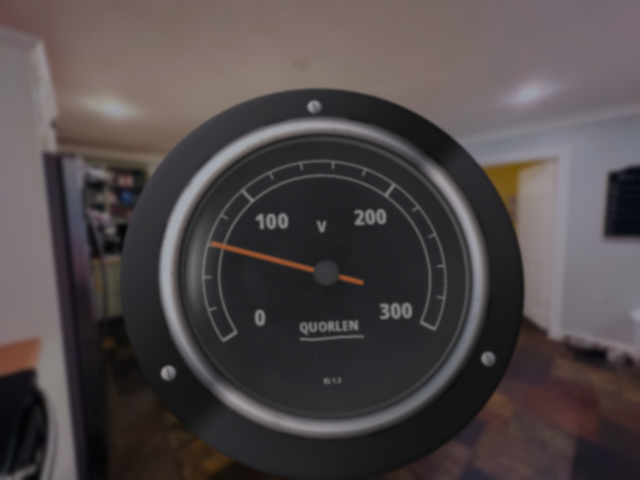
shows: value=60 unit=V
